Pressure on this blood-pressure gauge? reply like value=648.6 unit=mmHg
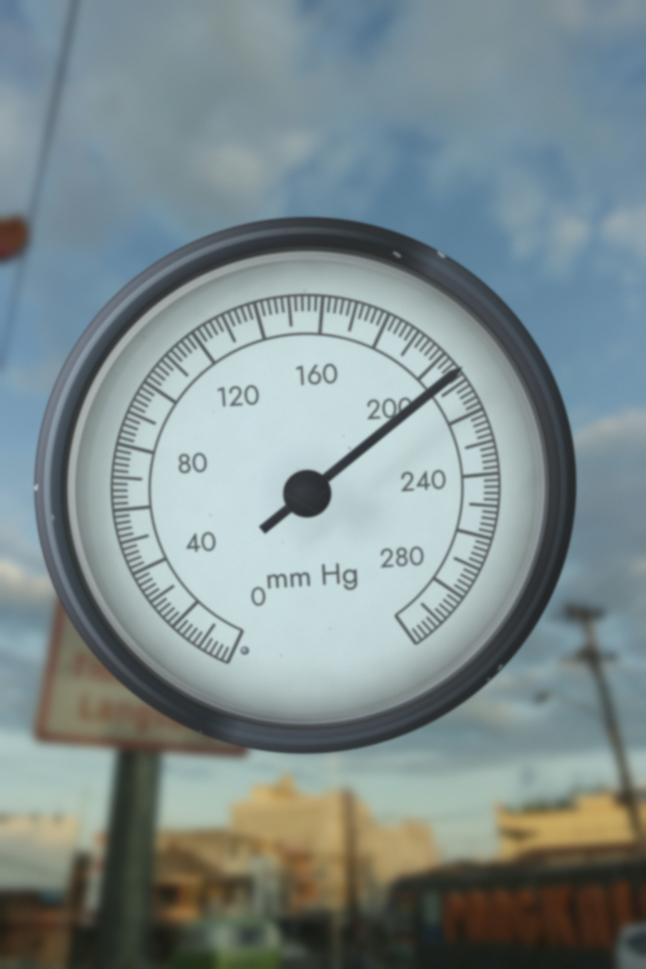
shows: value=206 unit=mmHg
